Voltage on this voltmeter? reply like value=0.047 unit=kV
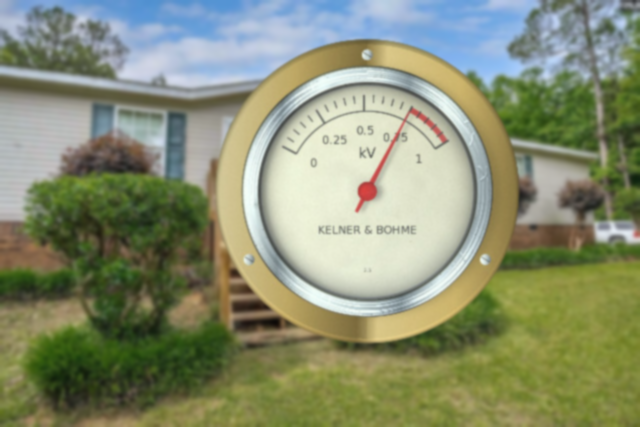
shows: value=0.75 unit=kV
